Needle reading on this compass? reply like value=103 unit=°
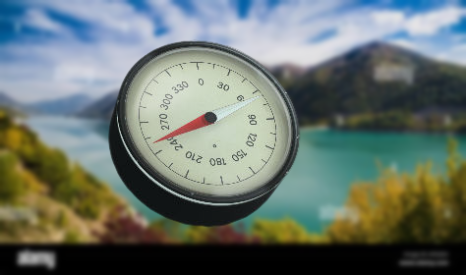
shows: value=247.5 unit=°
